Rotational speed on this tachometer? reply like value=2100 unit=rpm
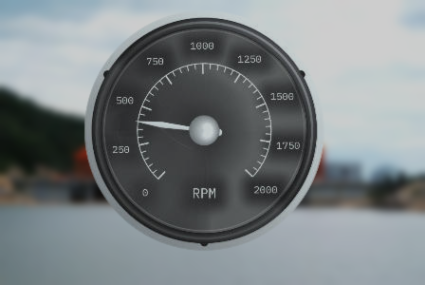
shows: value=400 unit=rpm
